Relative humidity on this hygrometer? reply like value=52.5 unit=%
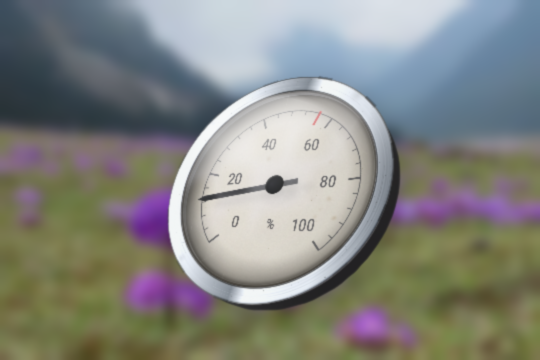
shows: value=12 unit=%
